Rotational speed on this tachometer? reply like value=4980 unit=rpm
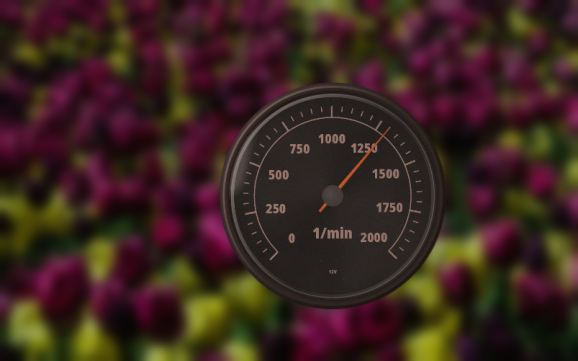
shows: value=1300 unit=rpm
